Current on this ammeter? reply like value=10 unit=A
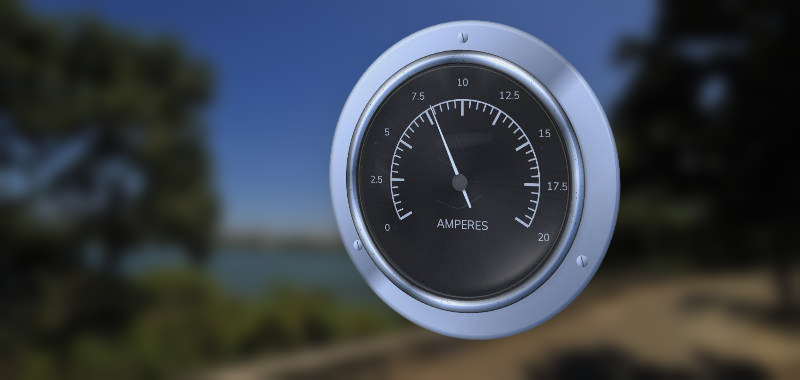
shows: value=8 unit=A
